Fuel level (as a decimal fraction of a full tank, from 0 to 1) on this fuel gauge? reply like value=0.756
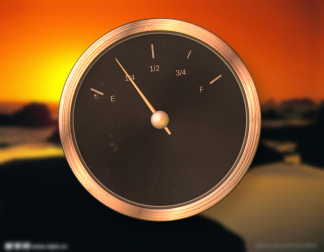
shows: value=0.25
